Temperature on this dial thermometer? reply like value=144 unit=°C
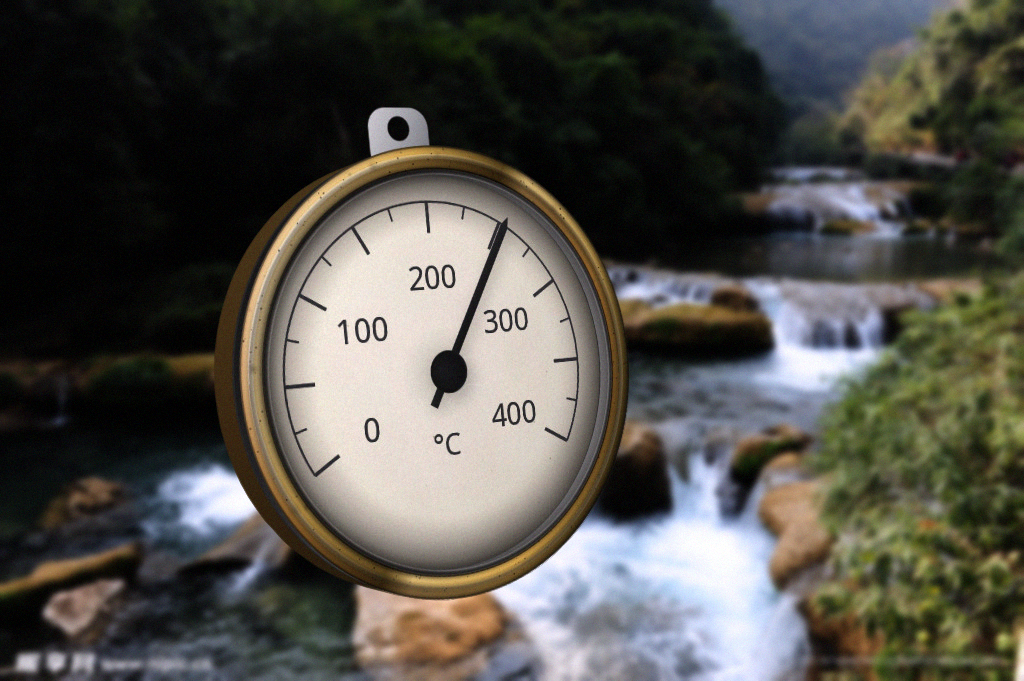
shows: value=250 unit=°C
